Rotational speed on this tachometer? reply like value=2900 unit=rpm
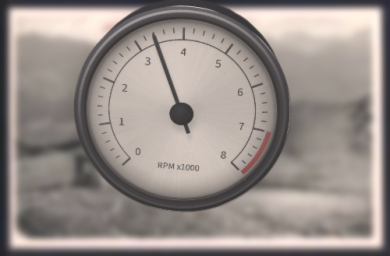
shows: value=3400 unit=rpm
